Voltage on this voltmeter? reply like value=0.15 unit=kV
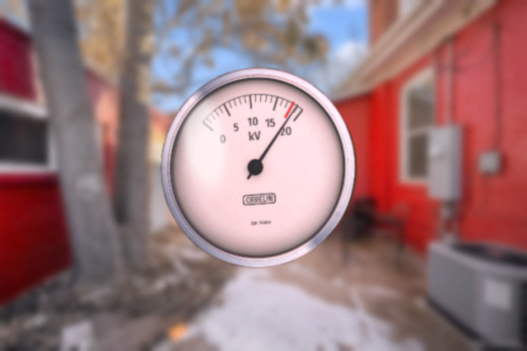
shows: value=19 unit=kV
